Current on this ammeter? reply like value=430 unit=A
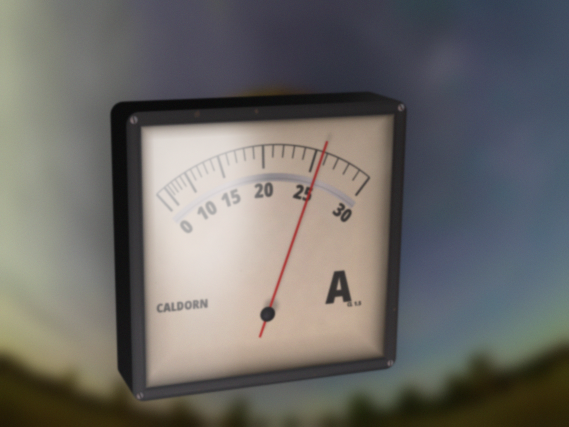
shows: value=25.5 unit=A
